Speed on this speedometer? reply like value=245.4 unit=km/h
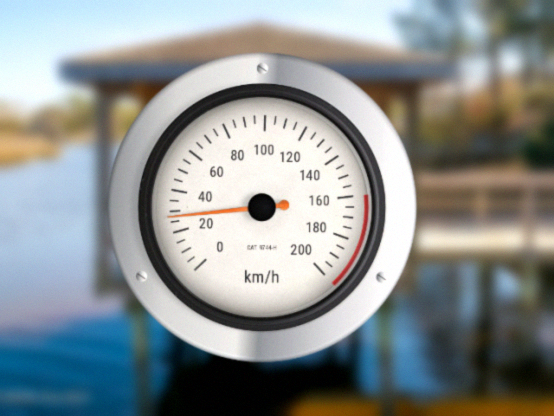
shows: value=27.5 unit=km/h
